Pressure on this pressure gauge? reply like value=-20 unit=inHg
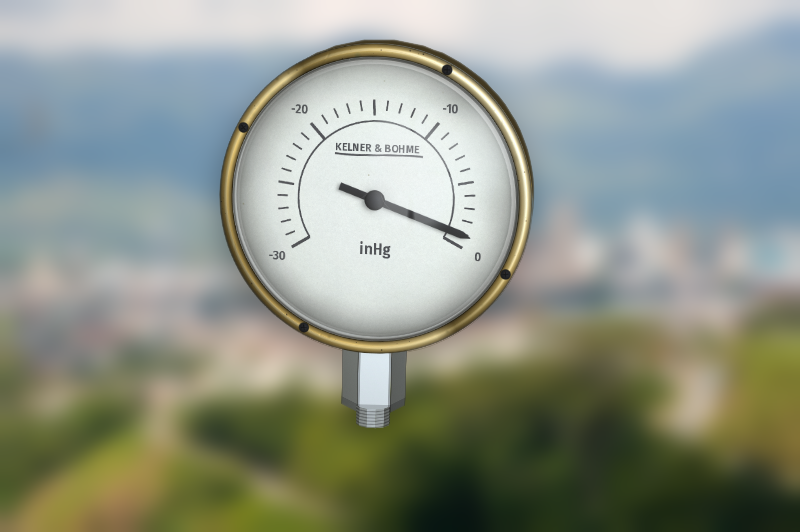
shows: value=-1 unit=inHg
